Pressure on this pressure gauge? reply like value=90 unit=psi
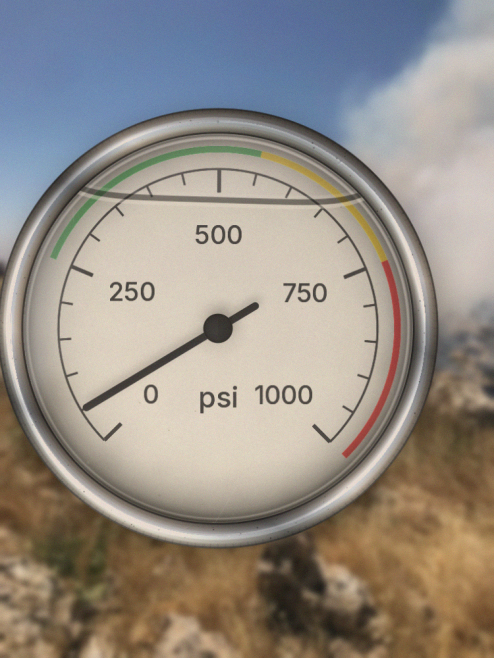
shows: value=50 unit=psi
